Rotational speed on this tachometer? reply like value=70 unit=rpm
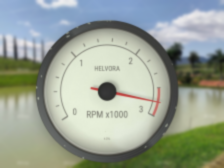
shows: value=2800 unit=rpm
